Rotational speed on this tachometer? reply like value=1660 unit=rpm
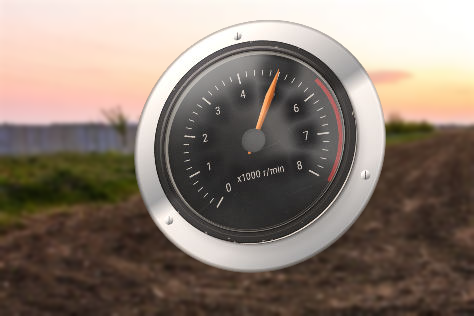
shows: value=5000 unit=rpm
